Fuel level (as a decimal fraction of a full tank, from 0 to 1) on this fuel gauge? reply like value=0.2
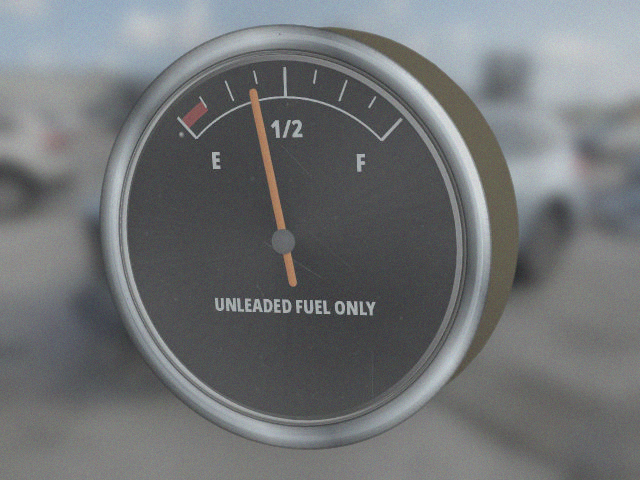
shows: value=0.375
